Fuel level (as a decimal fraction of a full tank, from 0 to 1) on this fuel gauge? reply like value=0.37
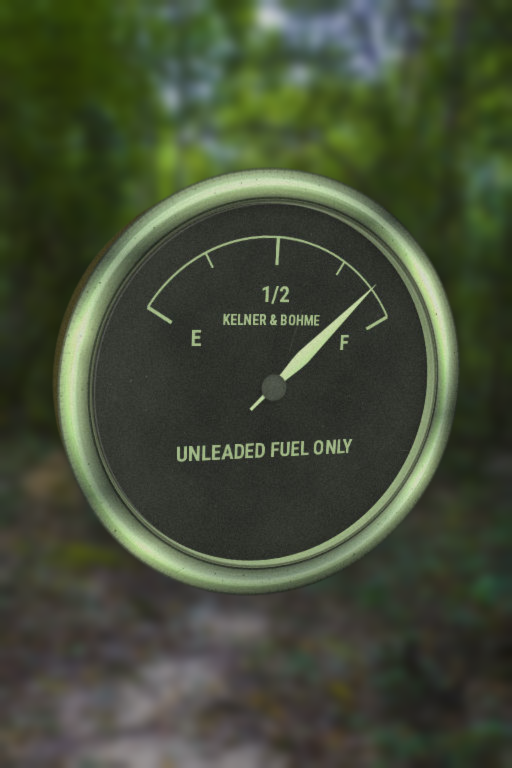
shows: value=0.875
